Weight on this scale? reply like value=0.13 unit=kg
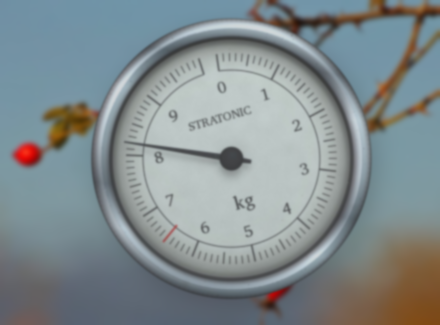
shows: value=8.2 unit=kg
